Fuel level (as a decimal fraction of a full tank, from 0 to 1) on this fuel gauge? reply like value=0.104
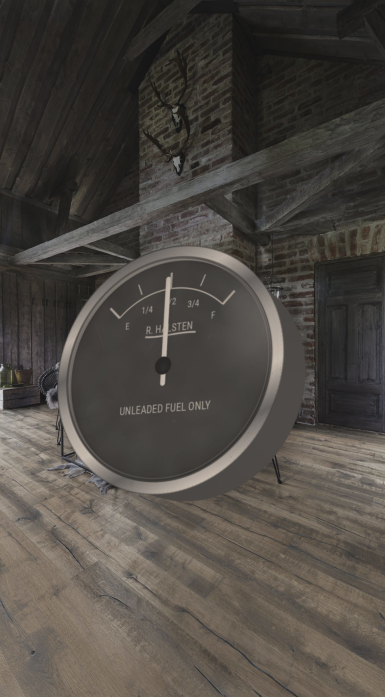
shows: value=0.5
